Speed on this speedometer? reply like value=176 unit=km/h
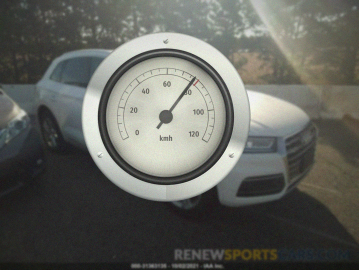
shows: value=77.5 unit=km/h
